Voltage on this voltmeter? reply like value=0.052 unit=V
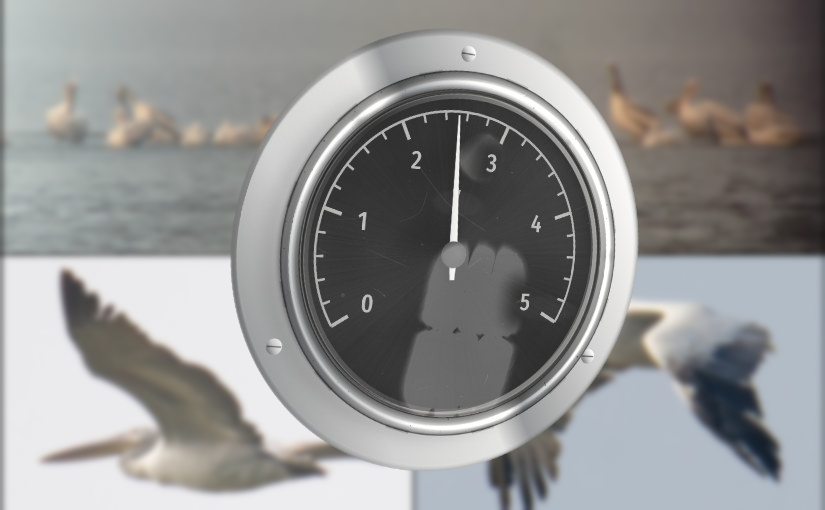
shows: value=2.5 unit=V
